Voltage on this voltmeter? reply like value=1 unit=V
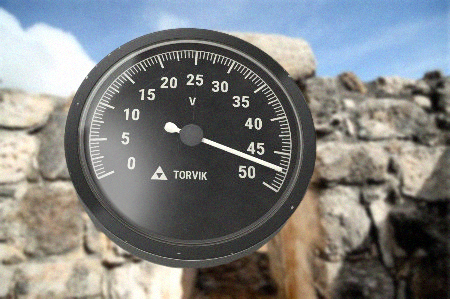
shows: value=47.5 unit=V
